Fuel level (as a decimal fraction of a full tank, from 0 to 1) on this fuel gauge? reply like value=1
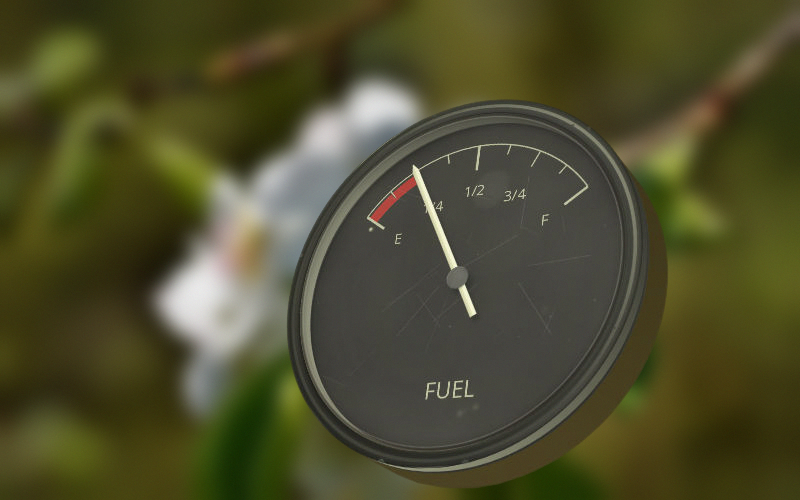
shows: value=0.25
